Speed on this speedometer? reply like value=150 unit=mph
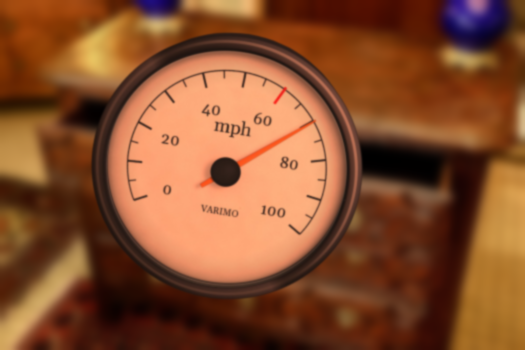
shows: value=70 unit=mph
